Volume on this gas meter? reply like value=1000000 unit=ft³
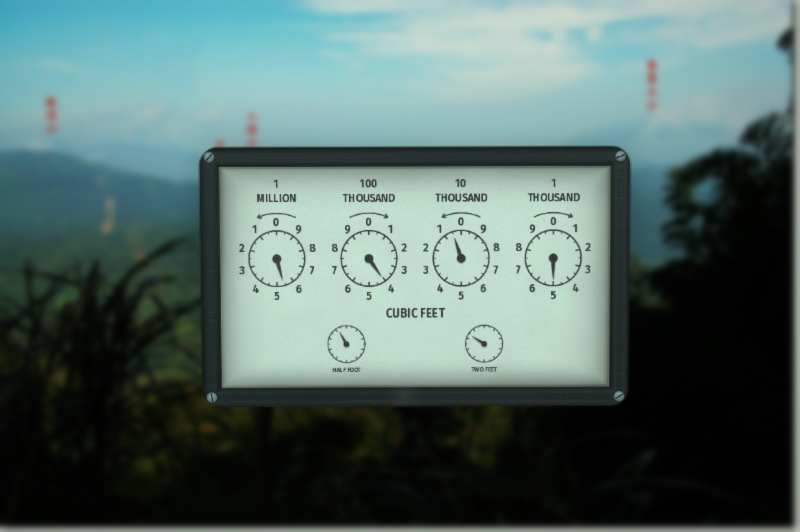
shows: value=540500 unit=ft³
